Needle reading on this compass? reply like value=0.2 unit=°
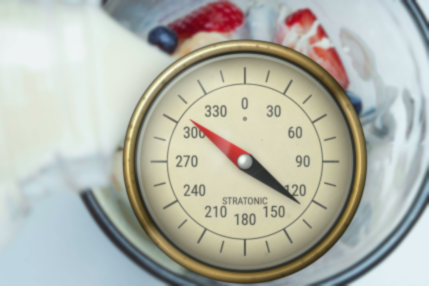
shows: value=307.5 unit=°
